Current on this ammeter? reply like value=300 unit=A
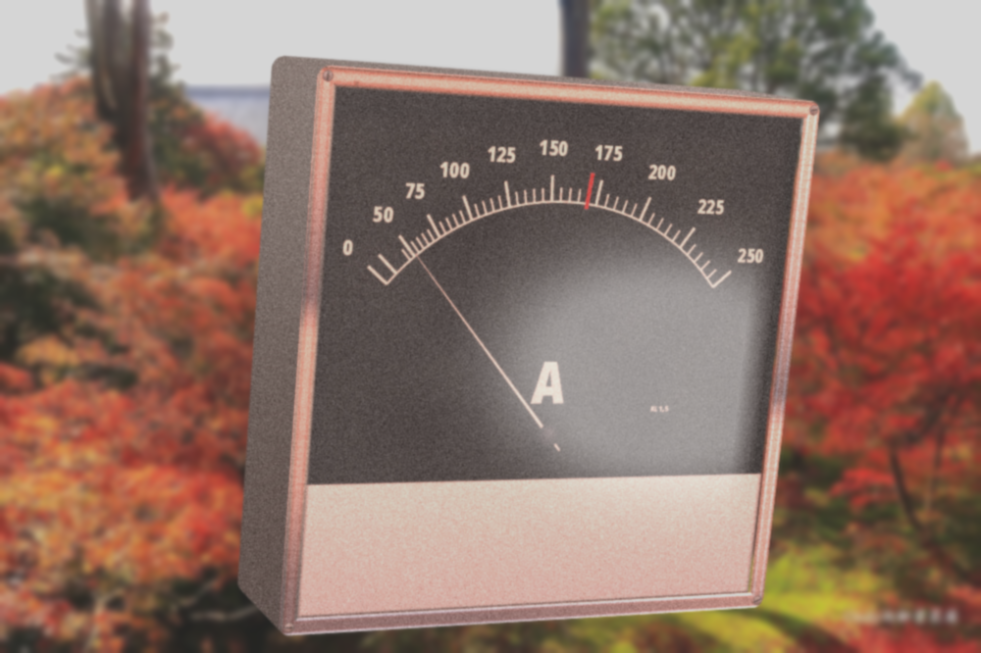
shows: value=50 unit=A
